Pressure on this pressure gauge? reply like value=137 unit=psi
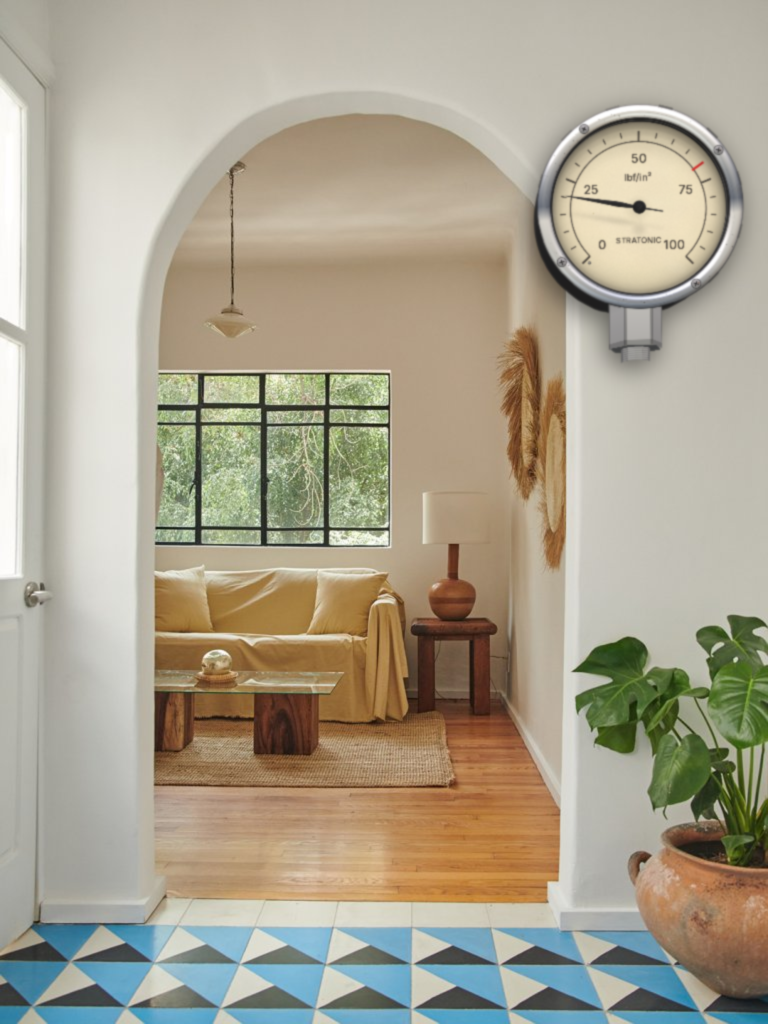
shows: value=20 unit=psi
